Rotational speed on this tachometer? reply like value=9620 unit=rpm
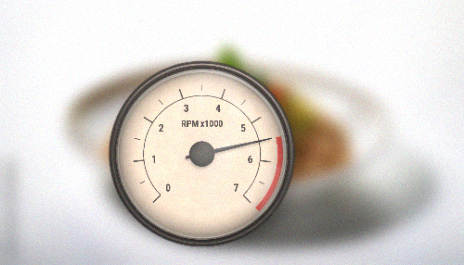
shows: value=5500 unit=rpm
